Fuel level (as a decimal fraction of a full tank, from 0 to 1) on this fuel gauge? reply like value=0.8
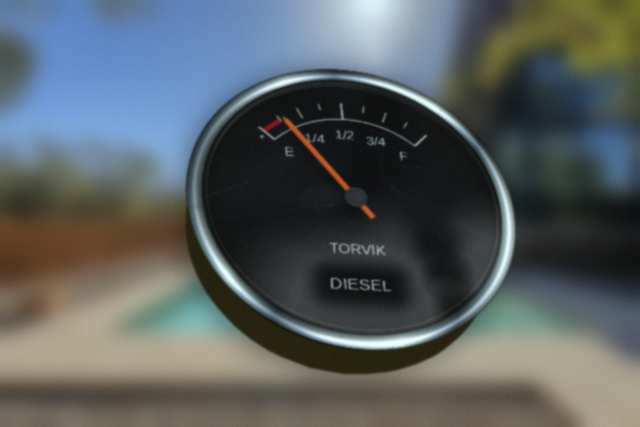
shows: value=0.125
